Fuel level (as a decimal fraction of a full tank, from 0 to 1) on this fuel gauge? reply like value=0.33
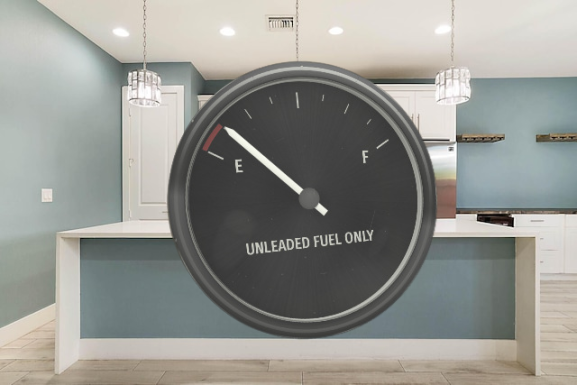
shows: value=0.125
